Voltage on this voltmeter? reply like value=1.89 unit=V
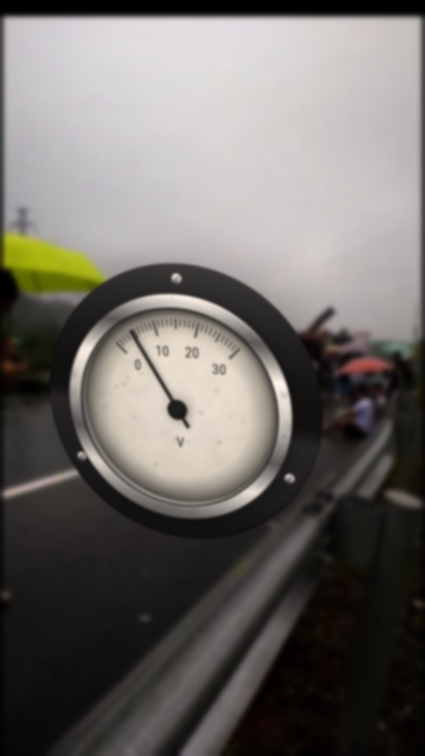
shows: value=5 unit=V
